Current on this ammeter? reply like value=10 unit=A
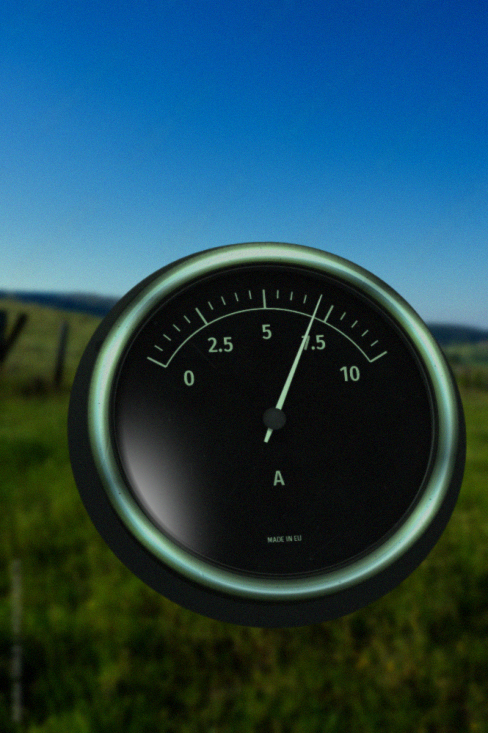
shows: value=7 unit=A
